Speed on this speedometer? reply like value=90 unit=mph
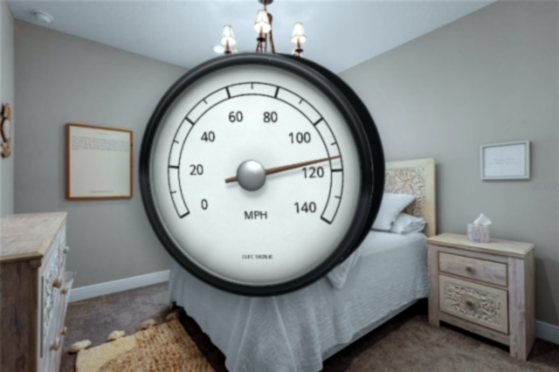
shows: value=115 unit=mph
